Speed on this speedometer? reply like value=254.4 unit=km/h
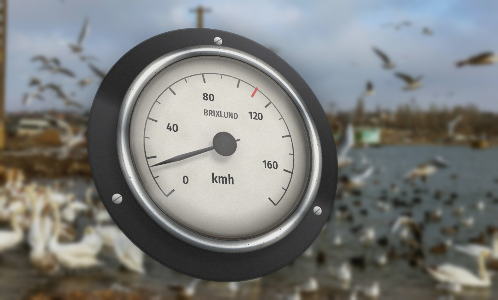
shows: value=15 unit=km/h
